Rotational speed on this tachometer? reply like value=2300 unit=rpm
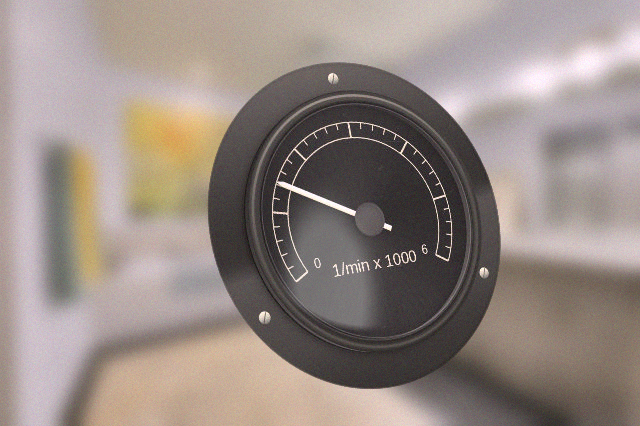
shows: value=1400 unit=rpm
